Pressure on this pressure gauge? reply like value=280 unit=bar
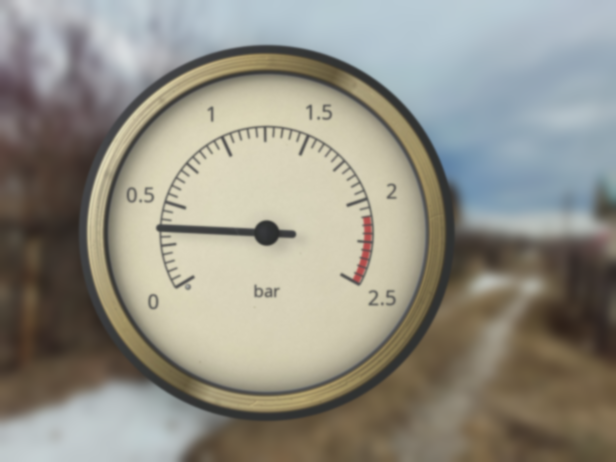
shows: value=0.35 unit=bar
